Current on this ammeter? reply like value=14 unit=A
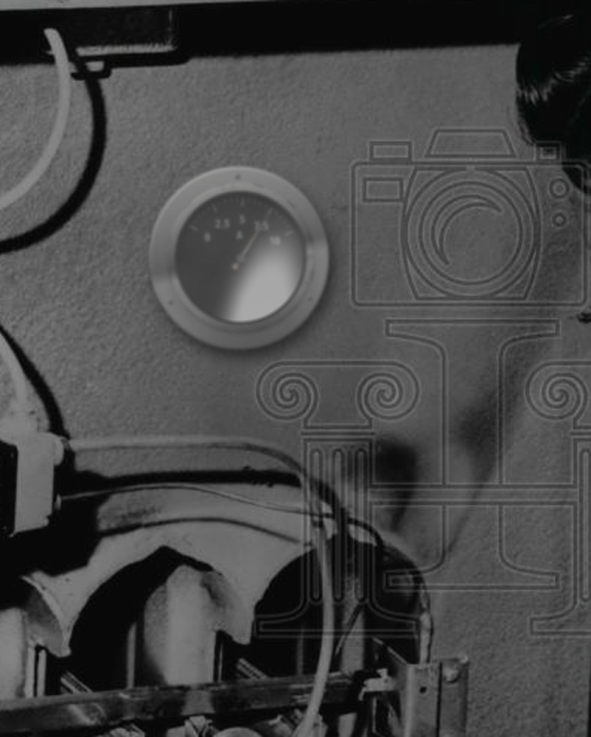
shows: value=7.5 unit=A
